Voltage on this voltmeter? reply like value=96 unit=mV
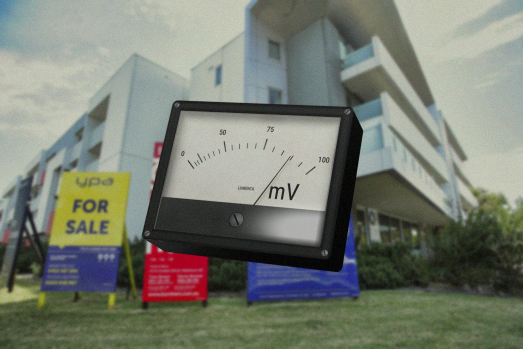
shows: value=90 unit=mV
